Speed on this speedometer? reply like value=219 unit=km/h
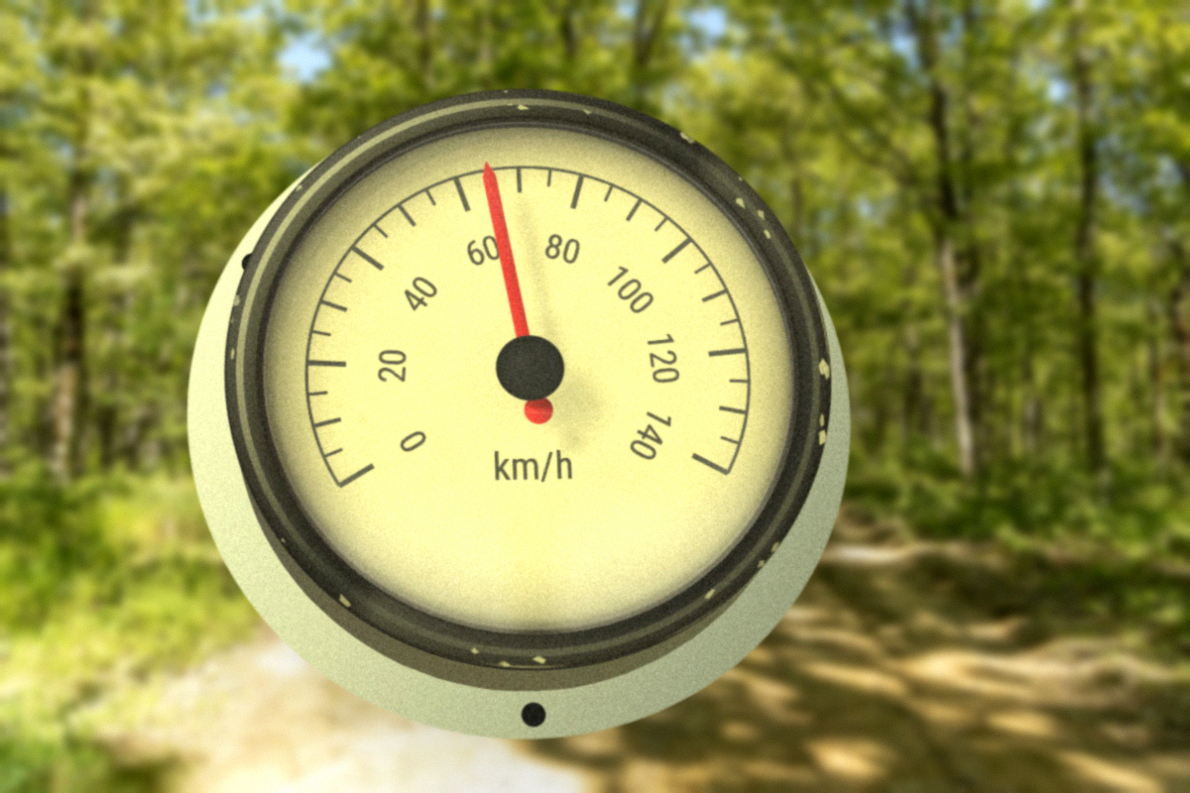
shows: value=65 unit=km/h
